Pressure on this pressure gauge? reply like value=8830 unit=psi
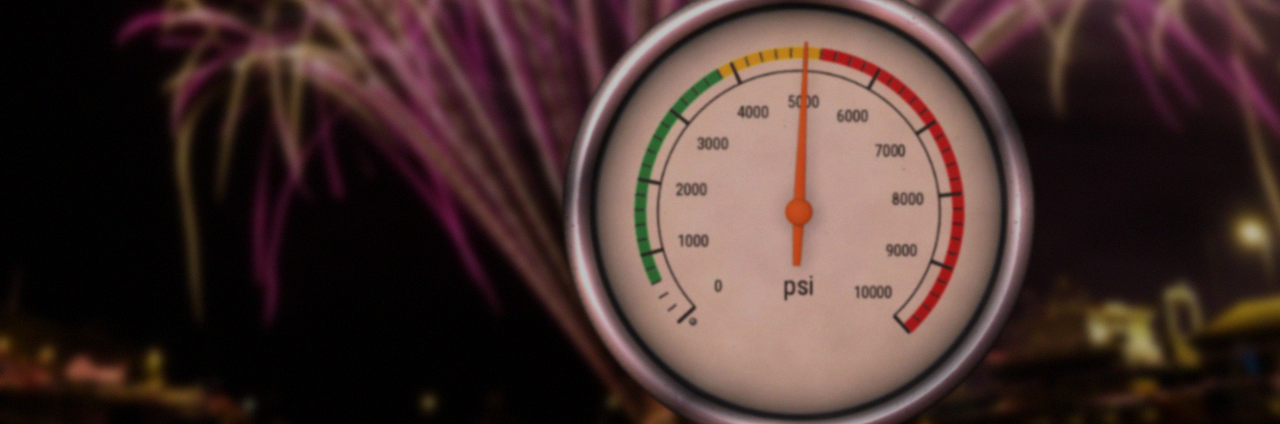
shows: value=5000 unit=psi
